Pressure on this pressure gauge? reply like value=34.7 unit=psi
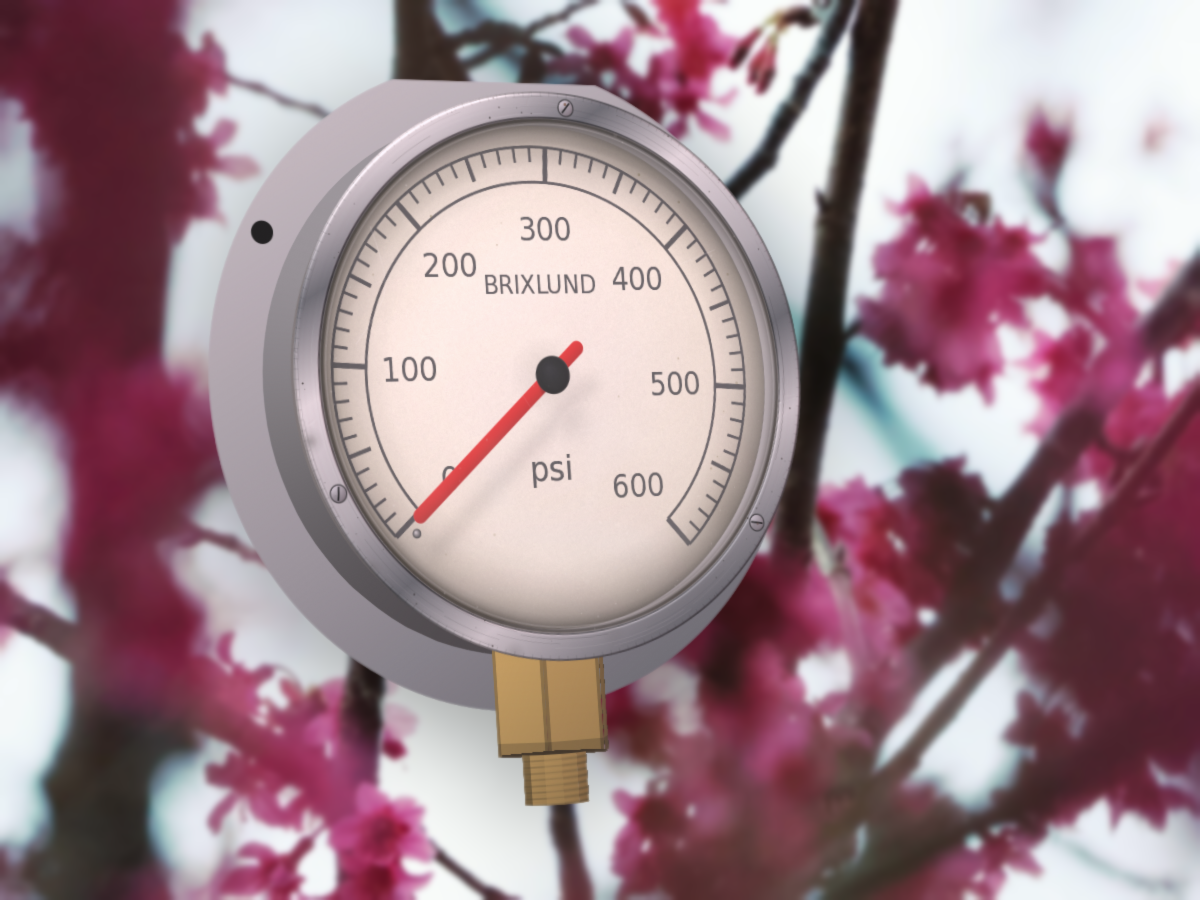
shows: value=0 unit=psi
